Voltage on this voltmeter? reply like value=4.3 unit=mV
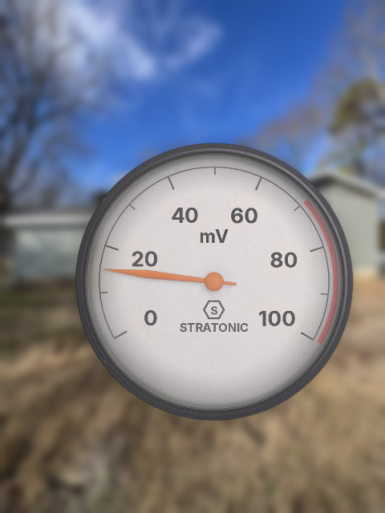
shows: value=15 unit=mV
